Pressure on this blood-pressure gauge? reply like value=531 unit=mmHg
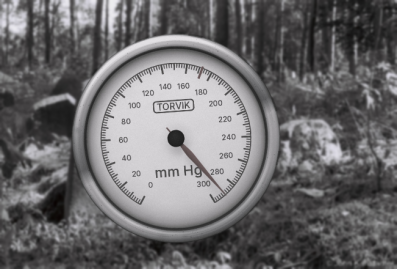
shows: value=290 unit=mmHg
